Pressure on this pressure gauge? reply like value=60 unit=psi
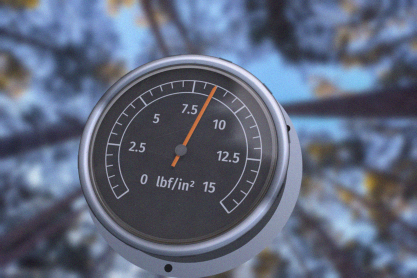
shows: value=8.5 unit=psi
